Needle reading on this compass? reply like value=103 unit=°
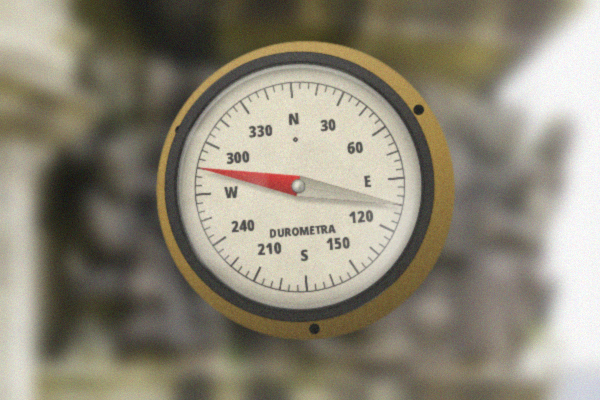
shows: value=285 unit=°
